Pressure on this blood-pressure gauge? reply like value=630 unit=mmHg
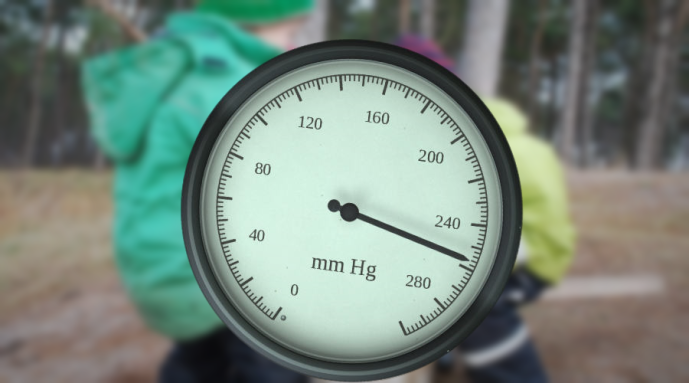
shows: value=256 unit=mmHg
